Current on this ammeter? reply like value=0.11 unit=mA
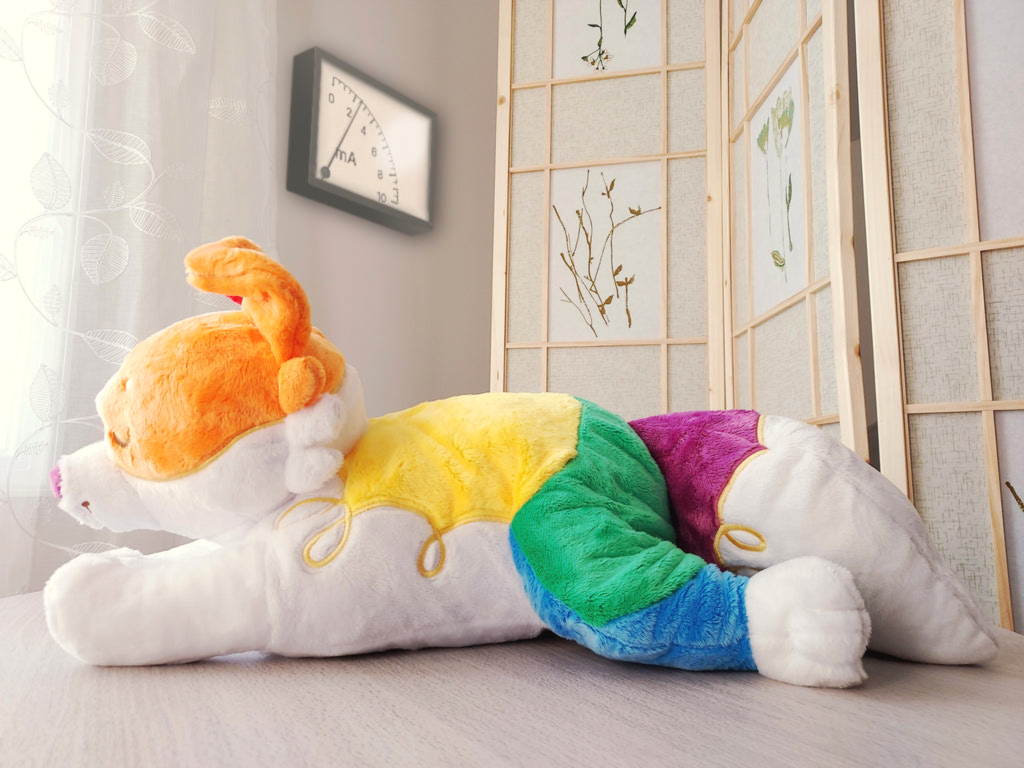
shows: value=2.5 unit=mA
